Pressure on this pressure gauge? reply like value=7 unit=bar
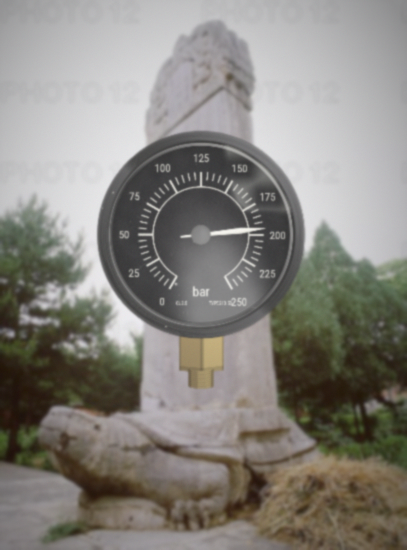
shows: value=195 unit=bar
